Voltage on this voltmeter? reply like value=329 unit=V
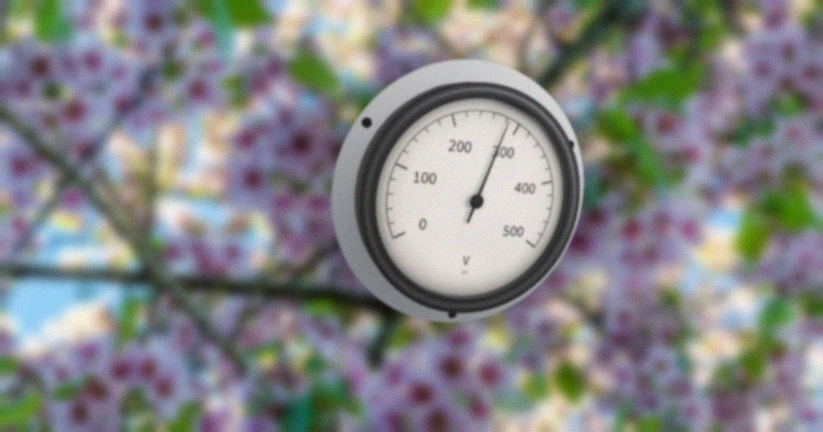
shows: value=280 unit=V
